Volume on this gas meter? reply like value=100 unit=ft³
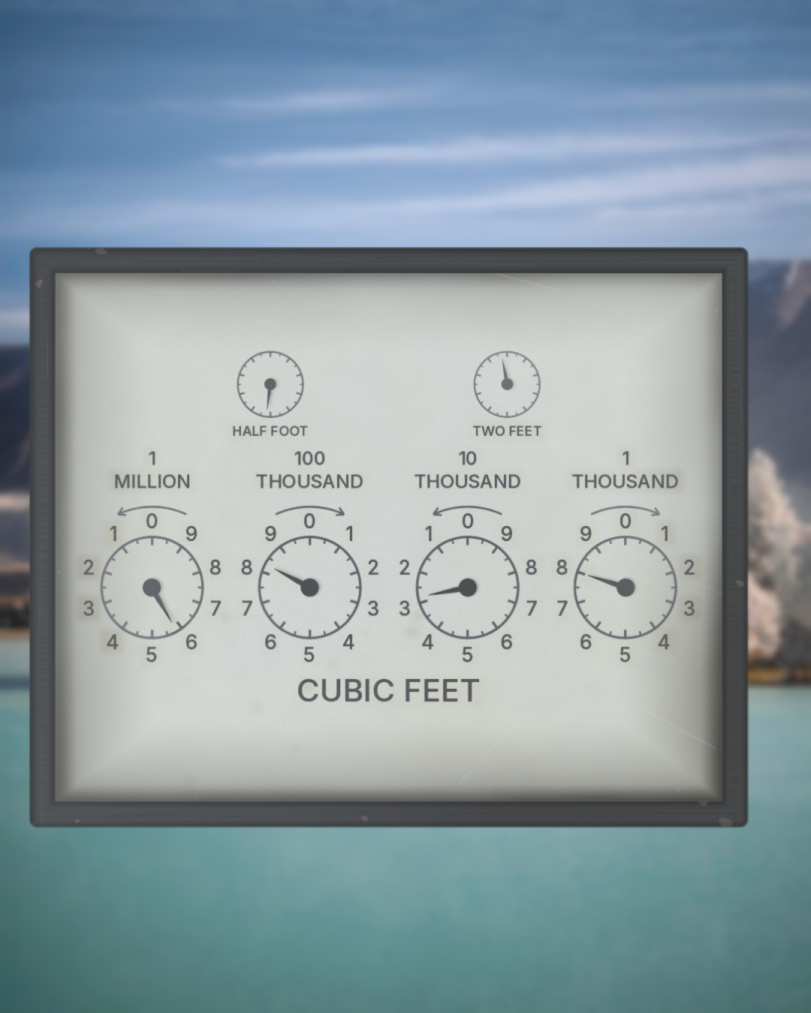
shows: value=582800 unit=ft³
